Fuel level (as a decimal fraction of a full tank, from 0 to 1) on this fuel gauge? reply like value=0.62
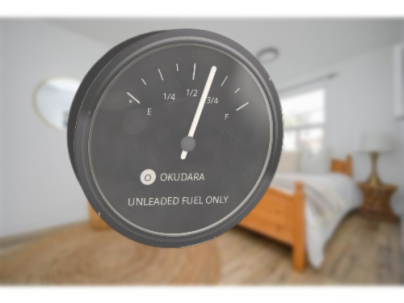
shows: value=0.625
